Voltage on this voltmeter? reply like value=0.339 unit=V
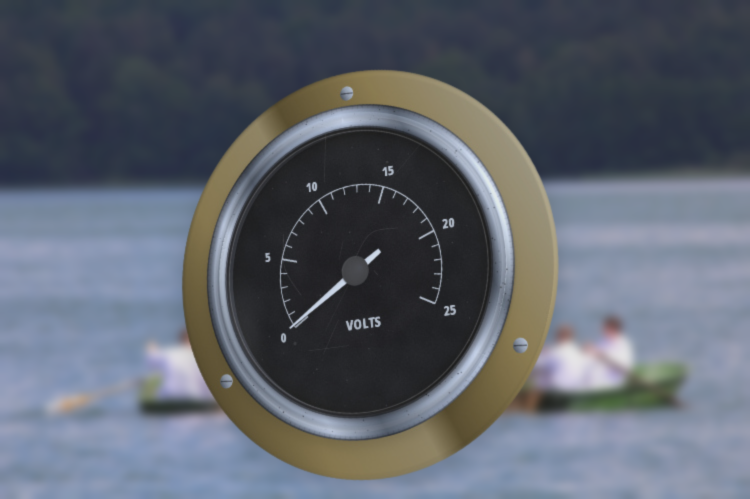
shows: value=0 unit=V
